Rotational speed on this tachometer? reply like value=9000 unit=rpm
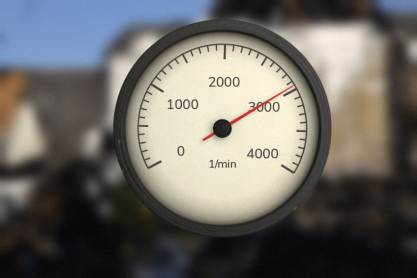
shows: value=2950 unit=rpm
